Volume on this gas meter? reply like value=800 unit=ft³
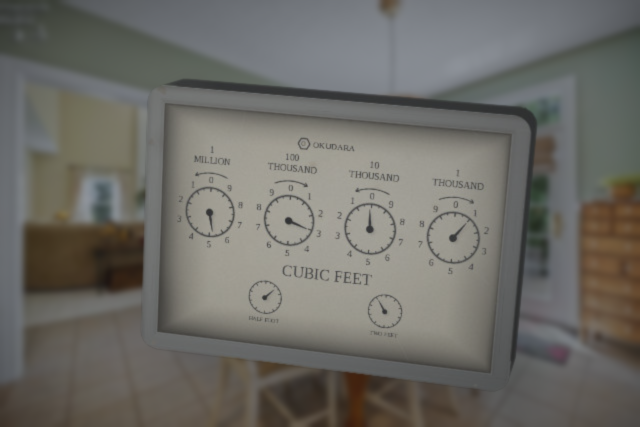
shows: value=530100 unit=ft³
